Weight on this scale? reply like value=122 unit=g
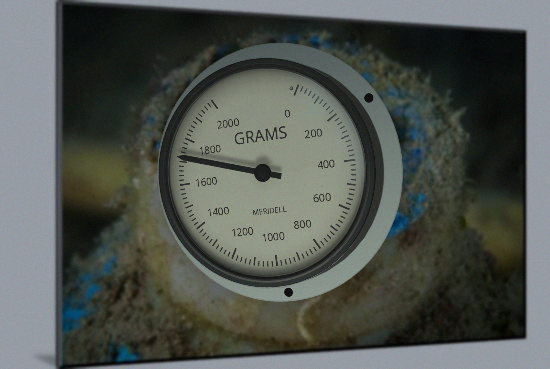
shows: value=1720 unit=g
